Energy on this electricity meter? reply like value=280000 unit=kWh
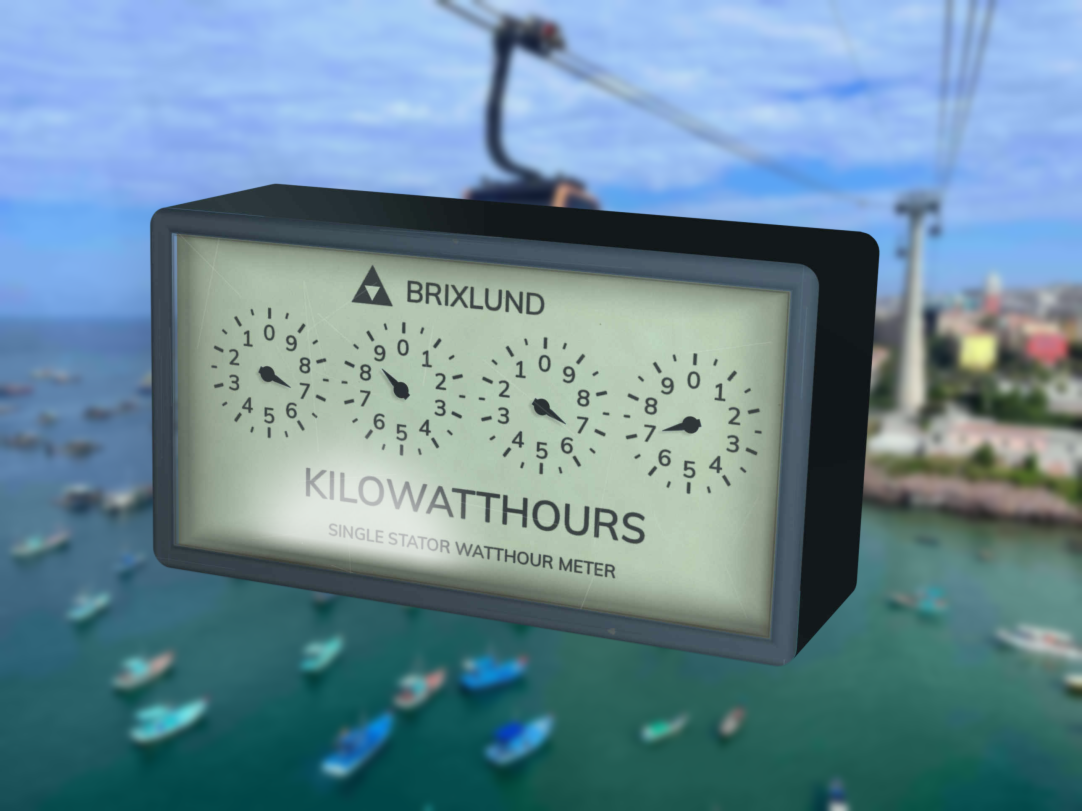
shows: value=6867 unit=kWh
